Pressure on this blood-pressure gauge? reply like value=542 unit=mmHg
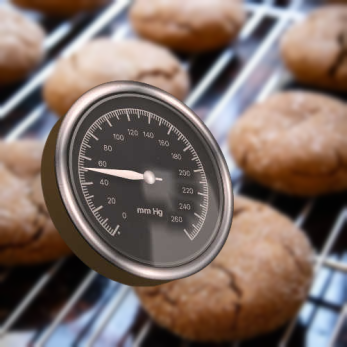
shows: value=50 unit=mmHg
